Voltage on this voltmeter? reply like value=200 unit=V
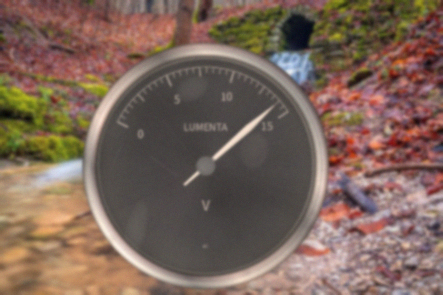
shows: value=14 unit=V
